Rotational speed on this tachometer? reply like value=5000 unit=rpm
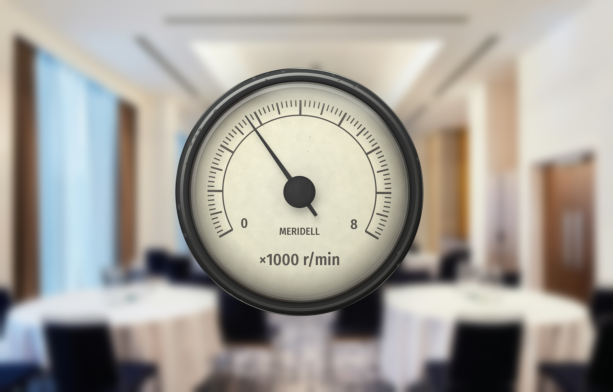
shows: value=2800 unit=rpm
